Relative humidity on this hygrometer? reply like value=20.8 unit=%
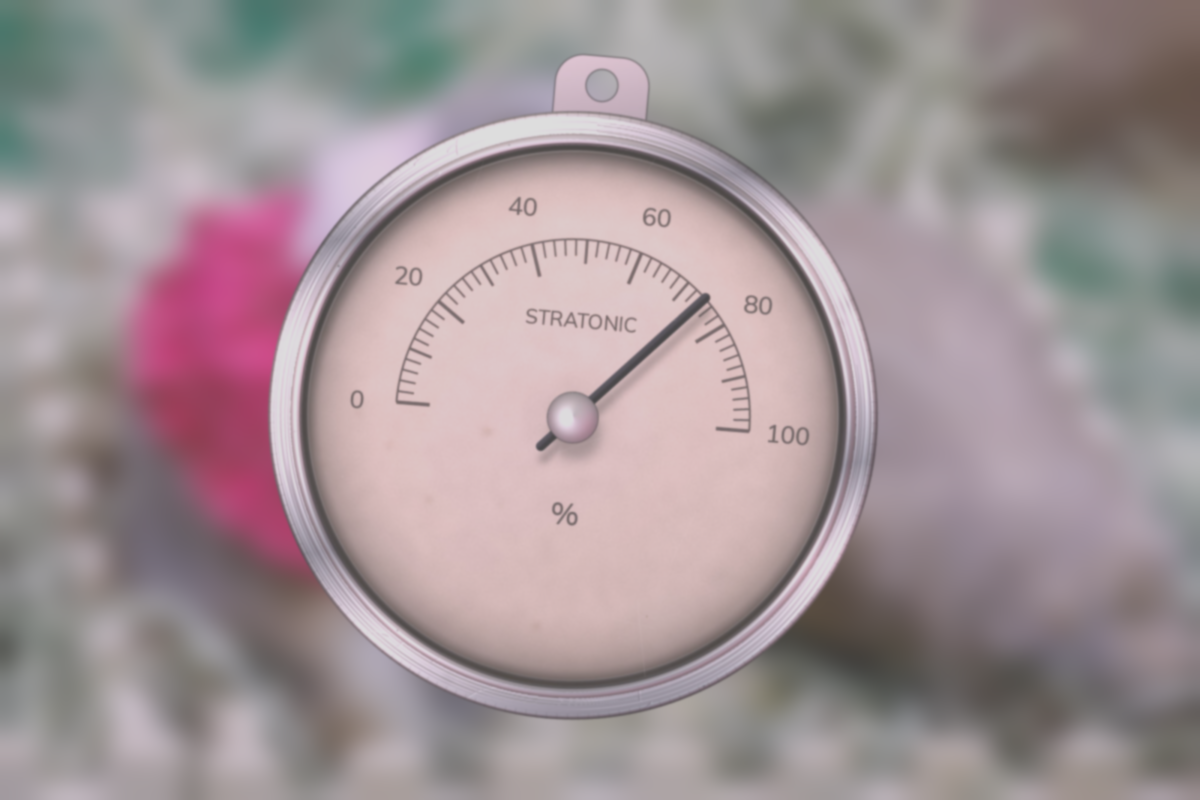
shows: value=74 unit=%
